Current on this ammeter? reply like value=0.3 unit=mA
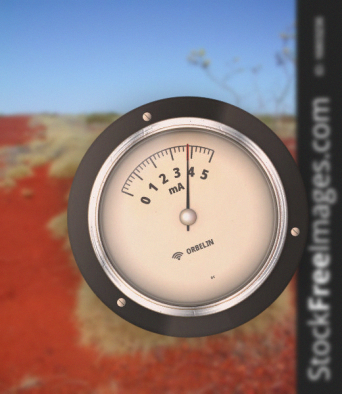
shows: value=3.8 unit=mA
